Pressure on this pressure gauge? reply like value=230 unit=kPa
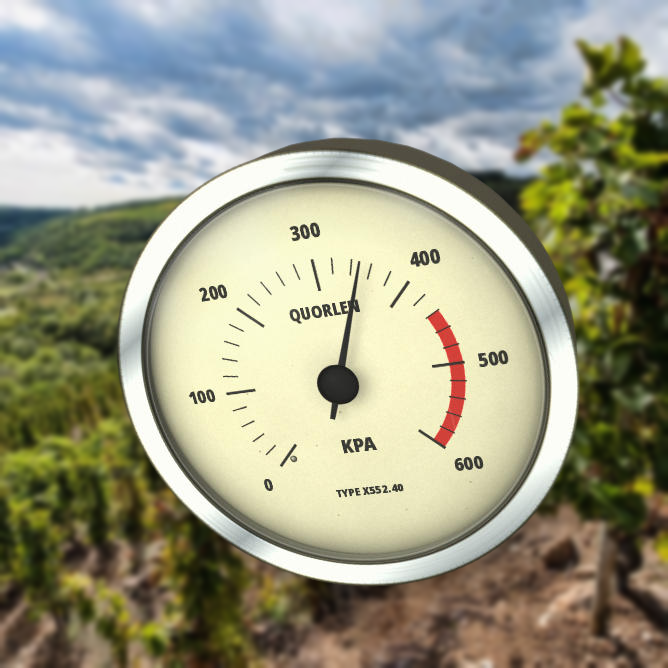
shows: value=350 unit=kPa
